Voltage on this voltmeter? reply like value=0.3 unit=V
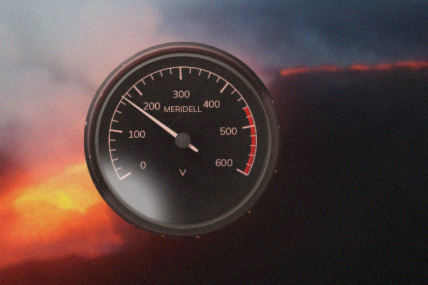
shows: value=170 unit=V
